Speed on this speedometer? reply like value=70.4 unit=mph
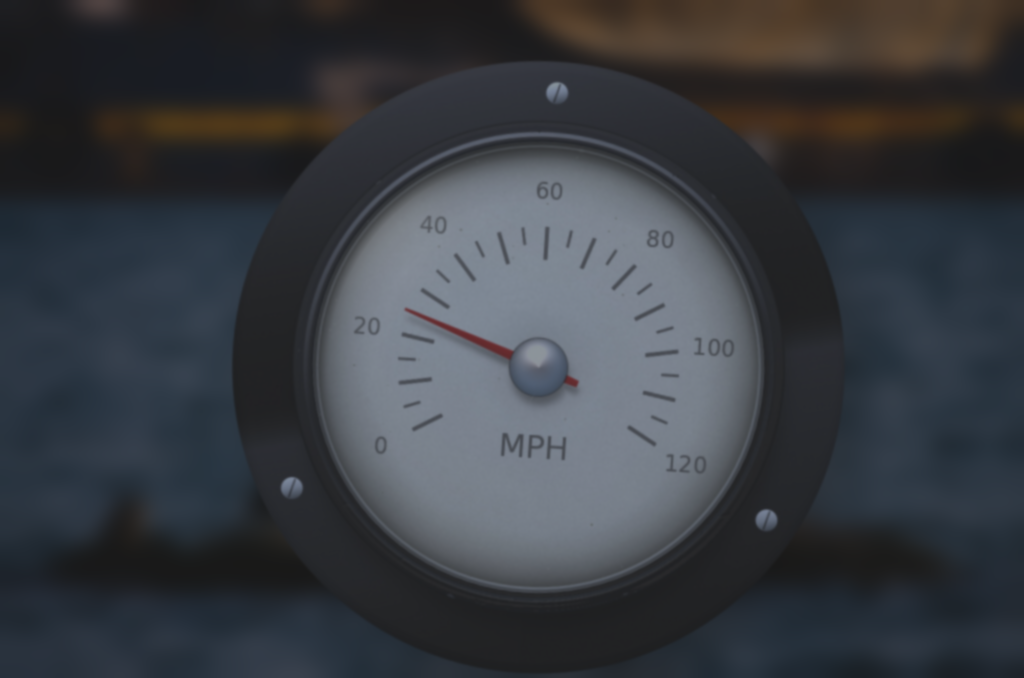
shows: value=25 unit=mph
